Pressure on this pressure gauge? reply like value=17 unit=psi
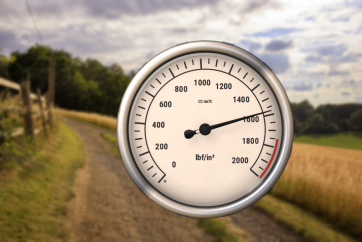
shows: value=1575 unit=psi
